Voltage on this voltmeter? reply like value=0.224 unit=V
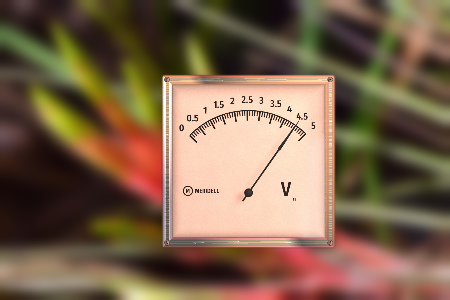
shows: value=4.5 unit=V
